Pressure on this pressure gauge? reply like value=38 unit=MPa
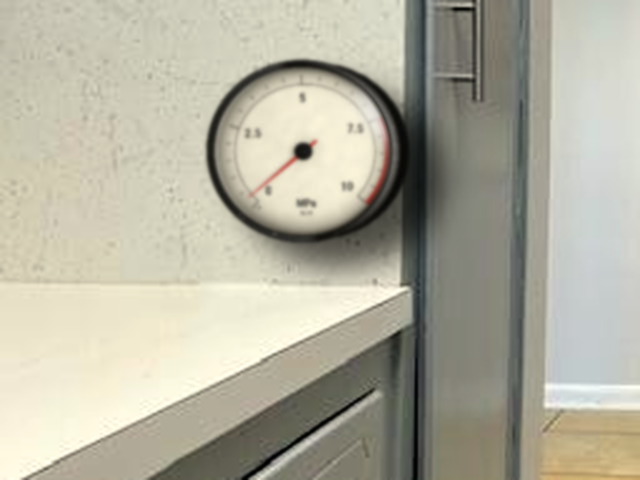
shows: value=0.25 unit=MPa
